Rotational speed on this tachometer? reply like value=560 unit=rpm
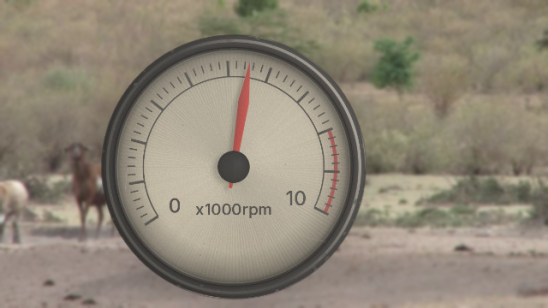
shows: value=5500 unit=rpm
